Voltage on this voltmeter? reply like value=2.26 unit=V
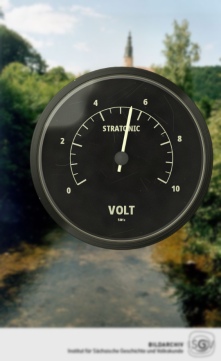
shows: value=5.5 unit=V
